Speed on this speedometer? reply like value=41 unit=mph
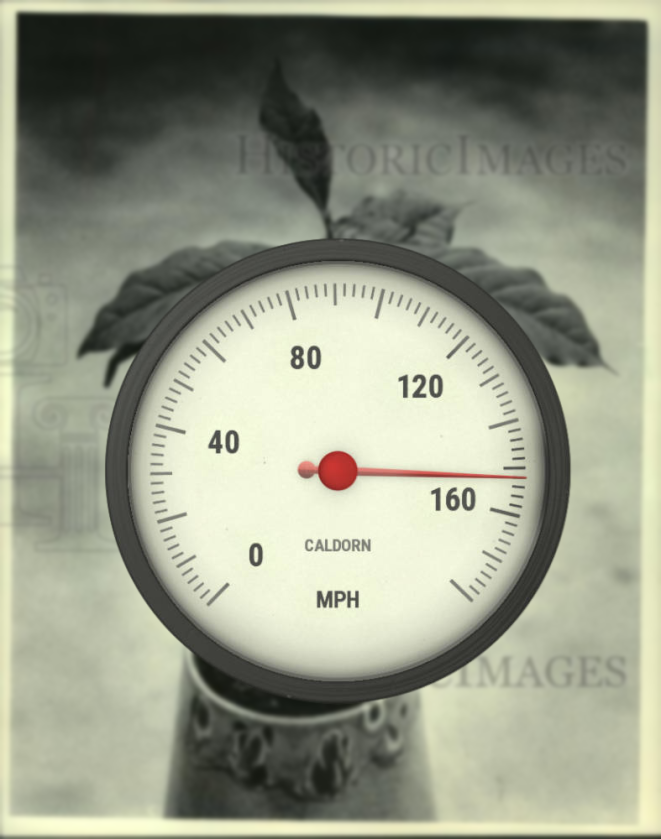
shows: value=152 unit=mph
